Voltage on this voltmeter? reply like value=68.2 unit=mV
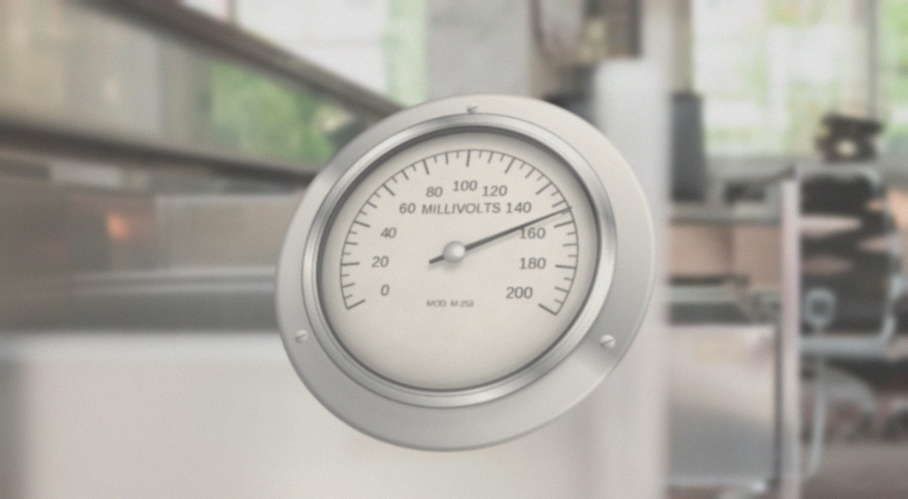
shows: value=155 unit=mV
